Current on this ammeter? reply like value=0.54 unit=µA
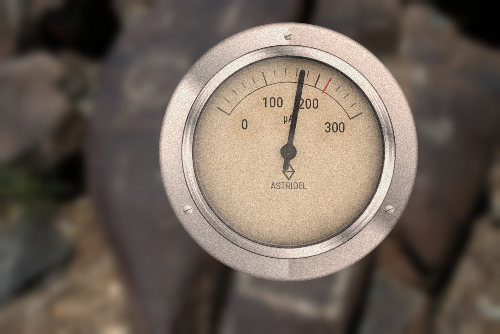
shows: value=170 unit=µA
